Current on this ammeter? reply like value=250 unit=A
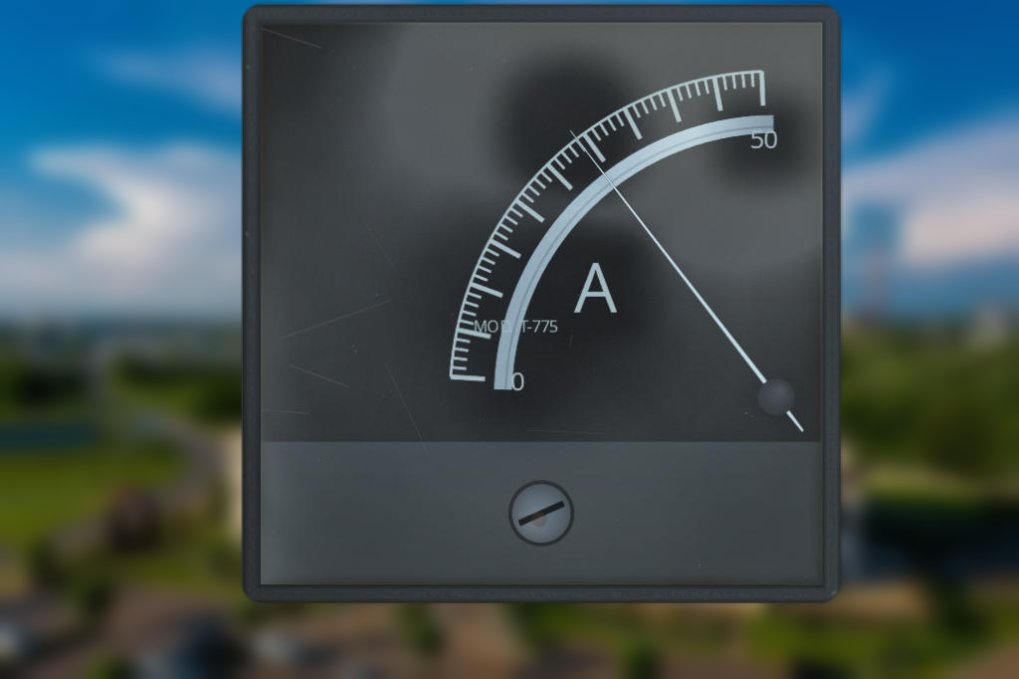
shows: value=29 unit=A
